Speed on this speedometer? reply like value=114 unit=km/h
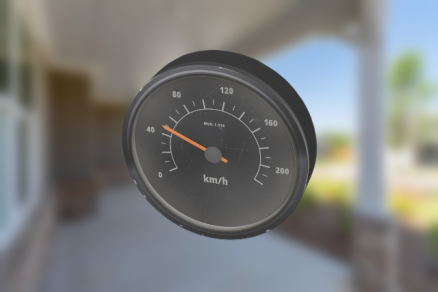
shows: value=50 unit=km/h
